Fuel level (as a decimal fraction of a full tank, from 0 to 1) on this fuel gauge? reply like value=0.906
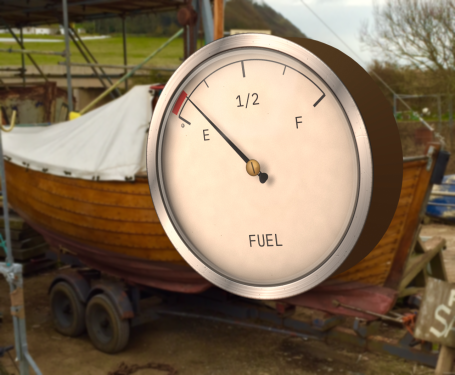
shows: value=0.125
